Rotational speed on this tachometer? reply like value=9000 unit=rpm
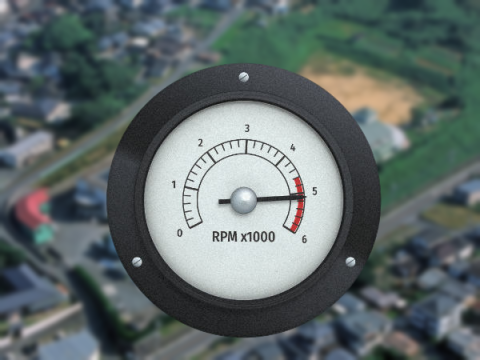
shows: value=5100 unit=rpm
